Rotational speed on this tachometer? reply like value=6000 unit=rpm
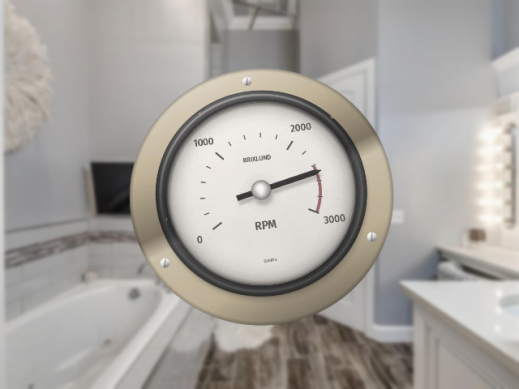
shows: value=2500 unit=rpm
